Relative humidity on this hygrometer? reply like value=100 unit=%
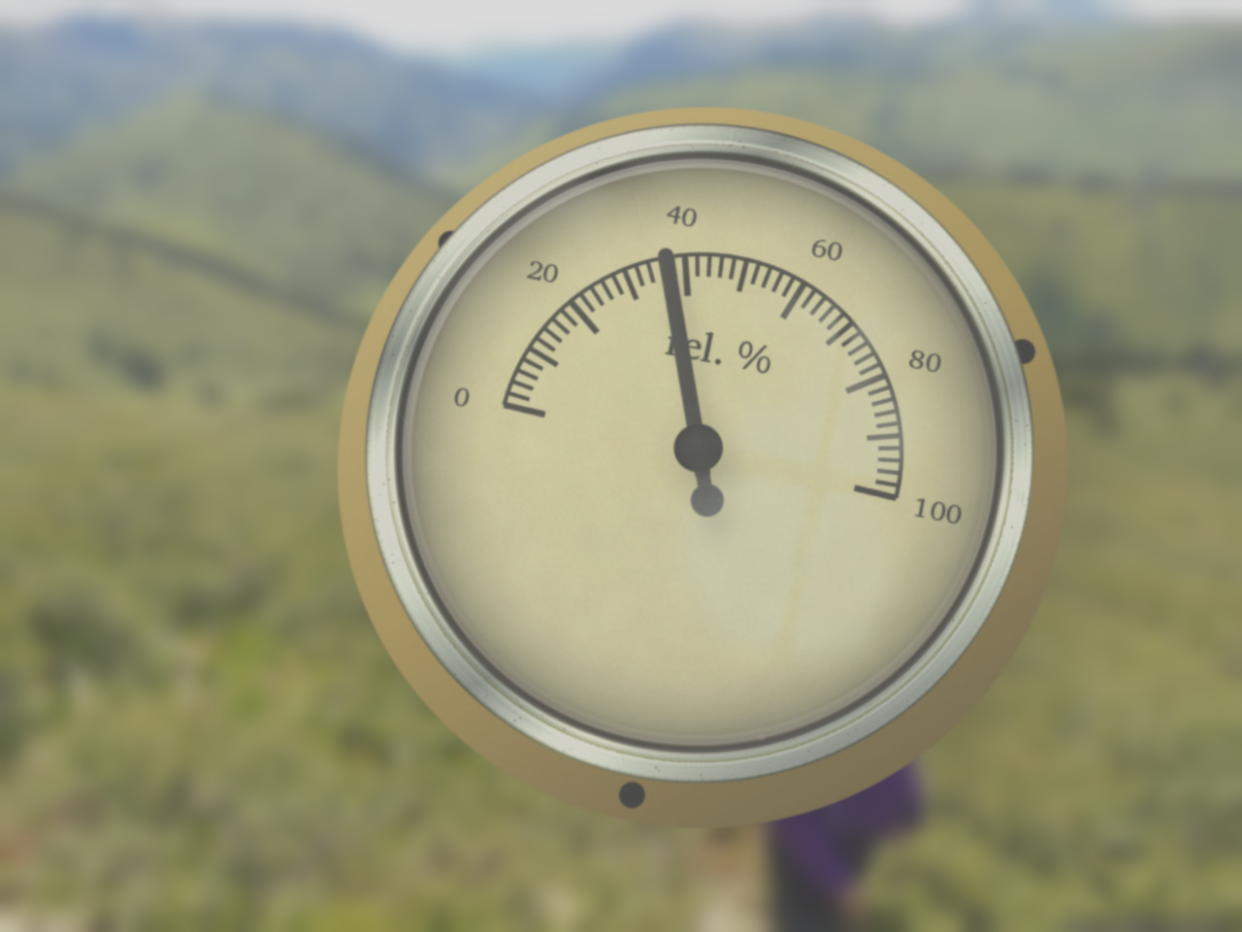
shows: value=37 unit=%
